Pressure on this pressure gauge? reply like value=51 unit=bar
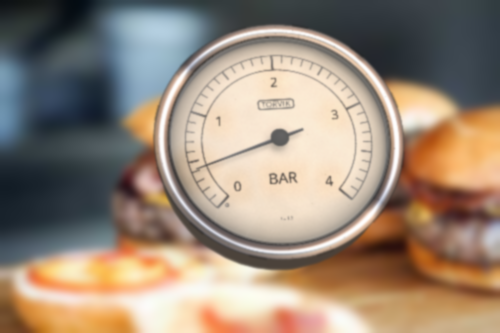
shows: value=0.4 unit=bar
